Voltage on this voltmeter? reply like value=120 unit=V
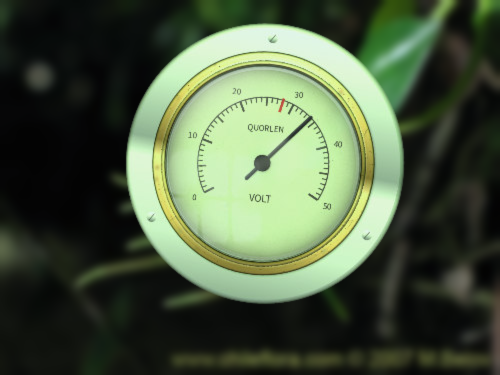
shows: value=34 unit=V
